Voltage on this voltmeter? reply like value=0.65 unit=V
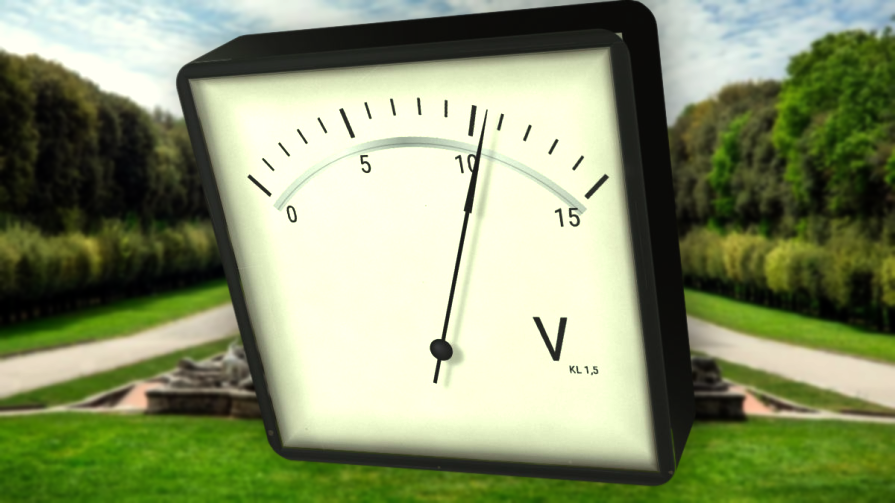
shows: value=10.5 unit=V
